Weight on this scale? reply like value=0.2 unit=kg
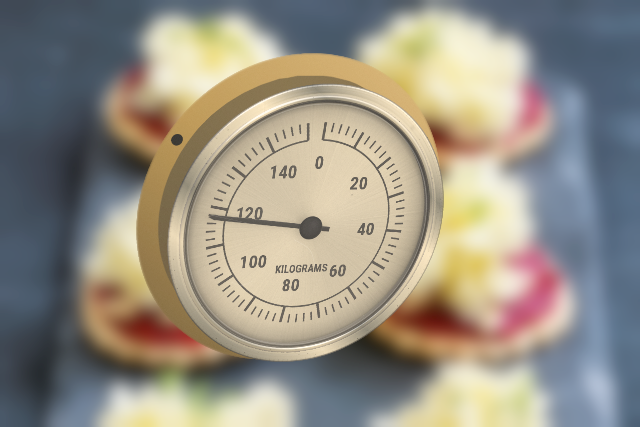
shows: value=118 unit=kg
